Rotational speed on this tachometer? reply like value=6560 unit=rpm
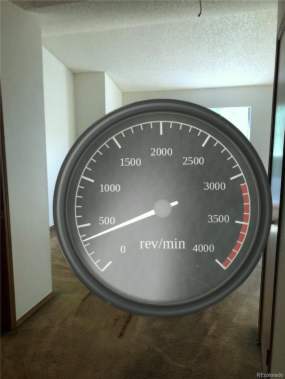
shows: value=350 unit=rpm
